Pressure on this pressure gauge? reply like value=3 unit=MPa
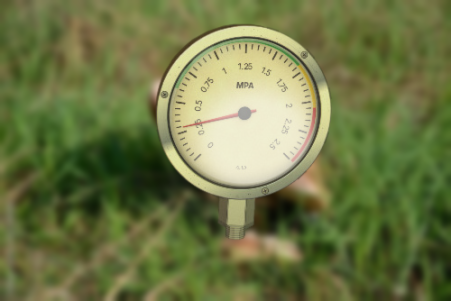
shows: value=0.3 unit=MPa
